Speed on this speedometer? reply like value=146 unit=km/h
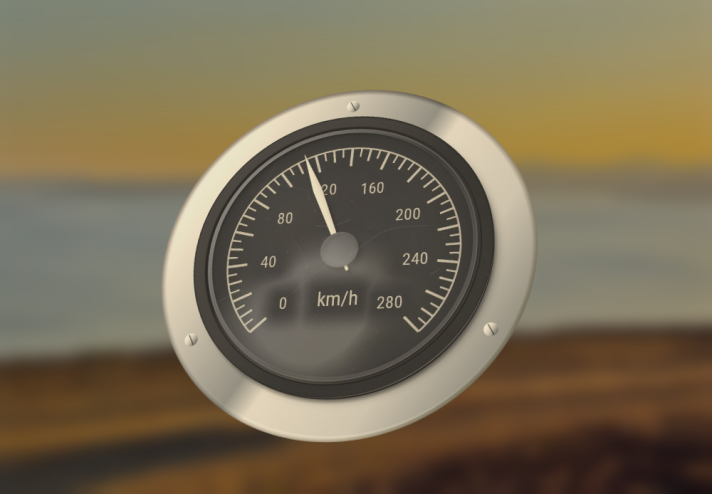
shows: value=115 unit=km/h
